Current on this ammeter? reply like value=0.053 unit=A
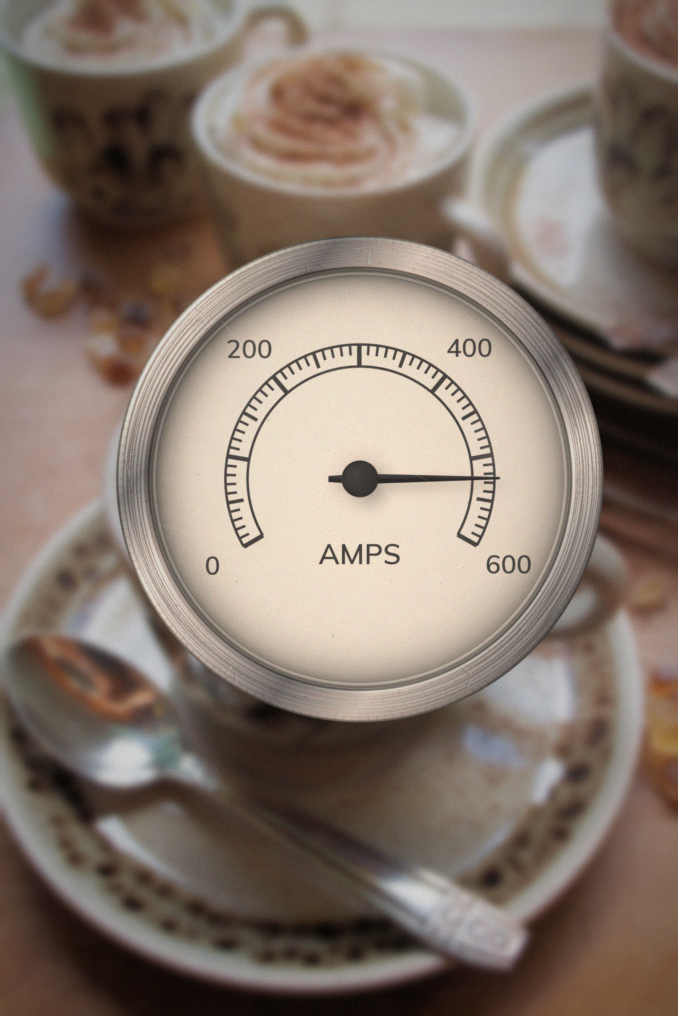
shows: value=525 unit=A
